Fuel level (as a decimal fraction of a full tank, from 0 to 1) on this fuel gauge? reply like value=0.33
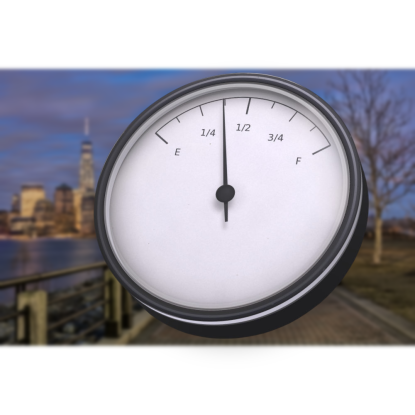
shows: value=0.375
